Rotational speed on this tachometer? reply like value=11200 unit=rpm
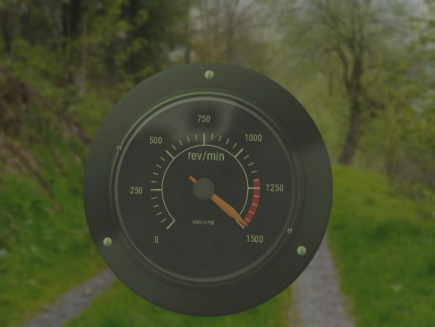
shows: value=1475 unit=rpm
